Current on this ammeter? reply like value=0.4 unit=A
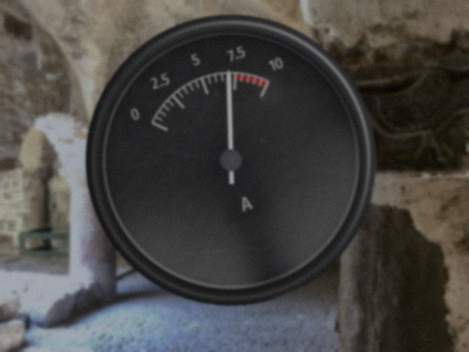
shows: value=7 unit=A
